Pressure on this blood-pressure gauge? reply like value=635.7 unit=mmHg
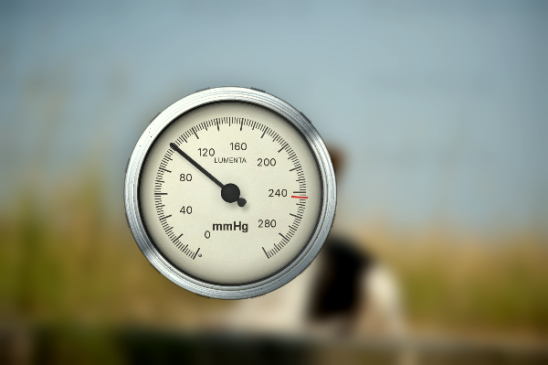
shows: value=100 unit=mmHg
